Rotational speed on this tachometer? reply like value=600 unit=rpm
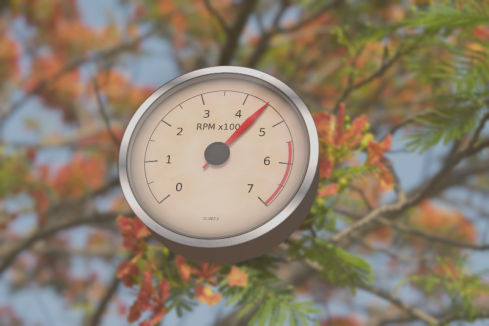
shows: value=4500 unit=rpm
